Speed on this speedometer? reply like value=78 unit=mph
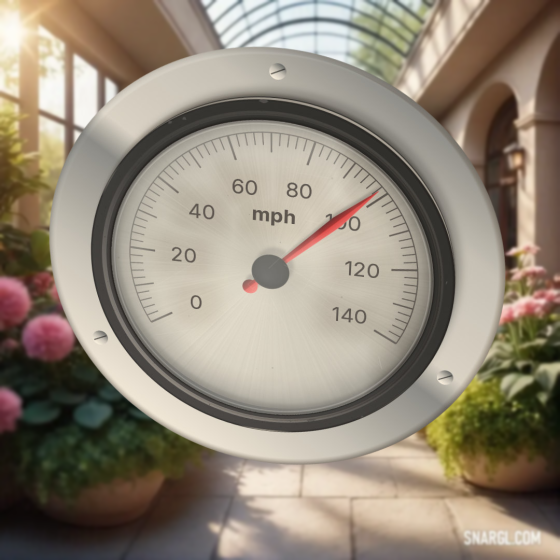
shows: value=98 unit=mph
